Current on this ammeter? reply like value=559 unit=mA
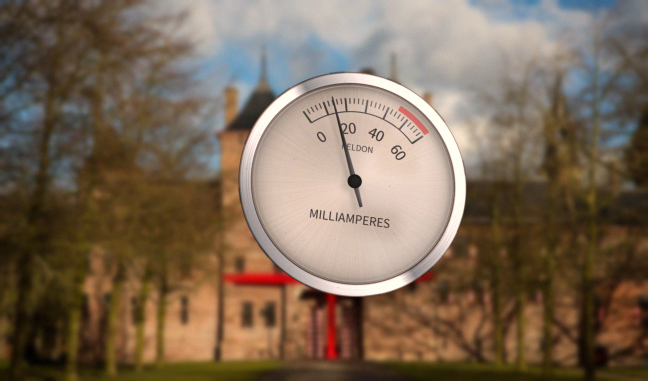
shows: value=14 unit=mA
